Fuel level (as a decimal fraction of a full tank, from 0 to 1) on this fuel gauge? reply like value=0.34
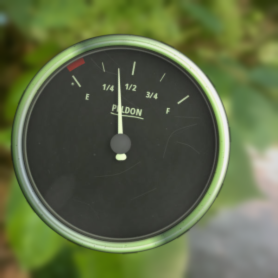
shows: value=0.375
